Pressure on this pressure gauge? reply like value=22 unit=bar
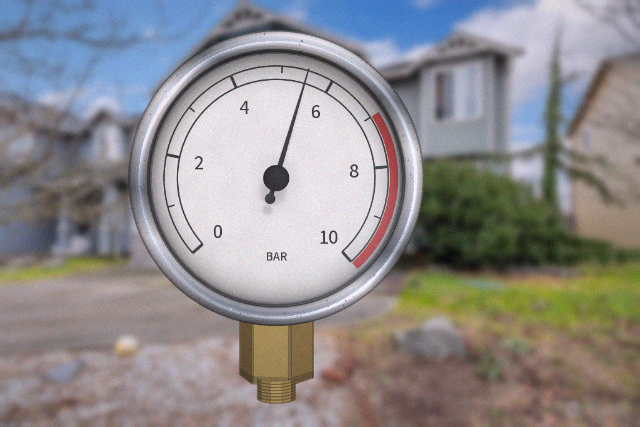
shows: value=5.5 unit=bar
